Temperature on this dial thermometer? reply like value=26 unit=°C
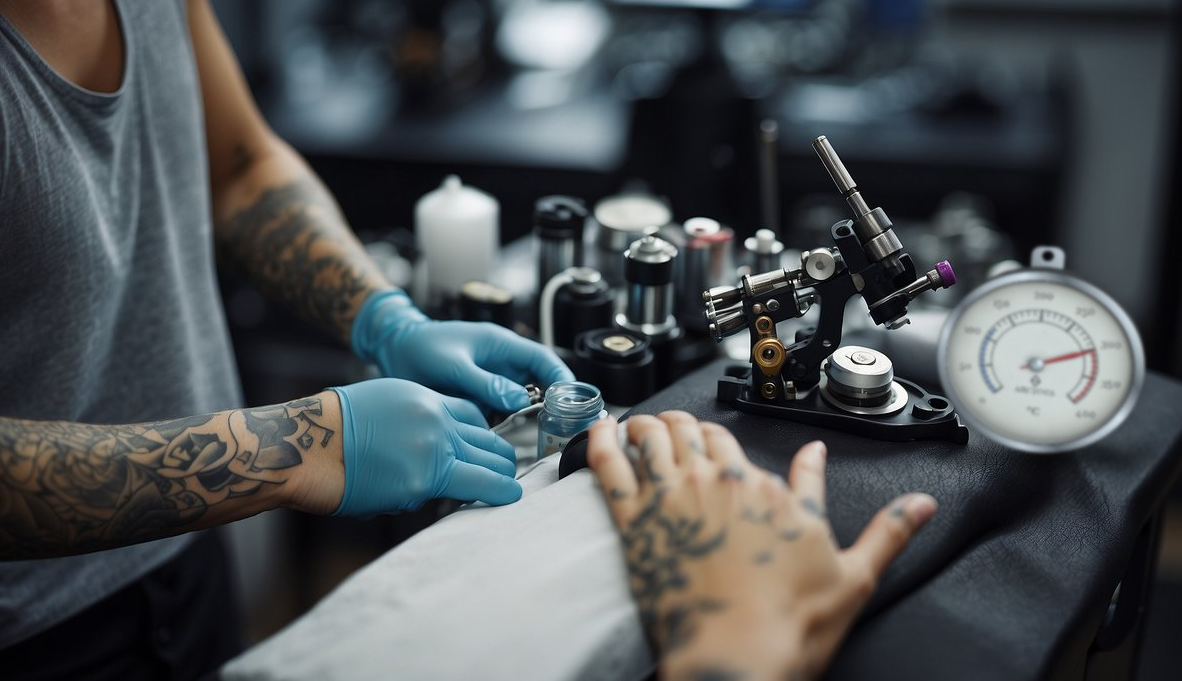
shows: value=300 unit=°C
